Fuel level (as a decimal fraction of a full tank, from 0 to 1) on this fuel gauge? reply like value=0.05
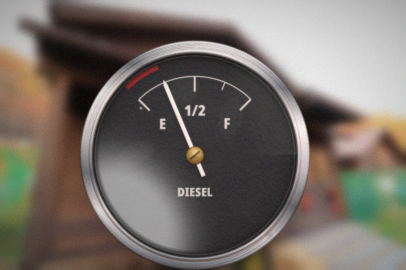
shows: value=0.25
